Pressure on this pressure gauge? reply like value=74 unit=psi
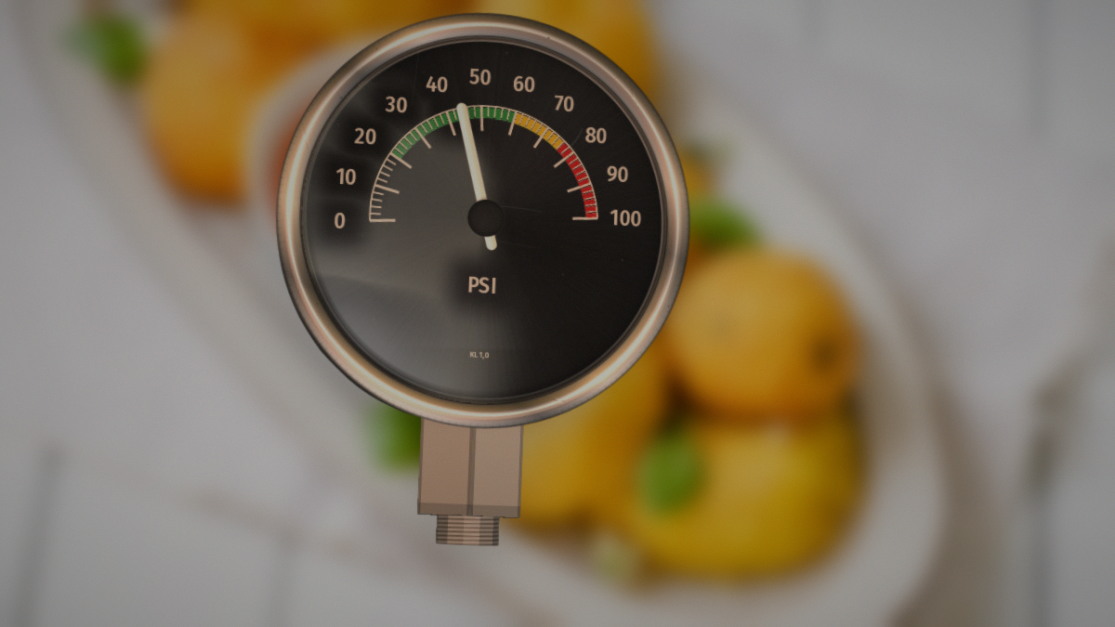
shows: value=44 unit=psi
